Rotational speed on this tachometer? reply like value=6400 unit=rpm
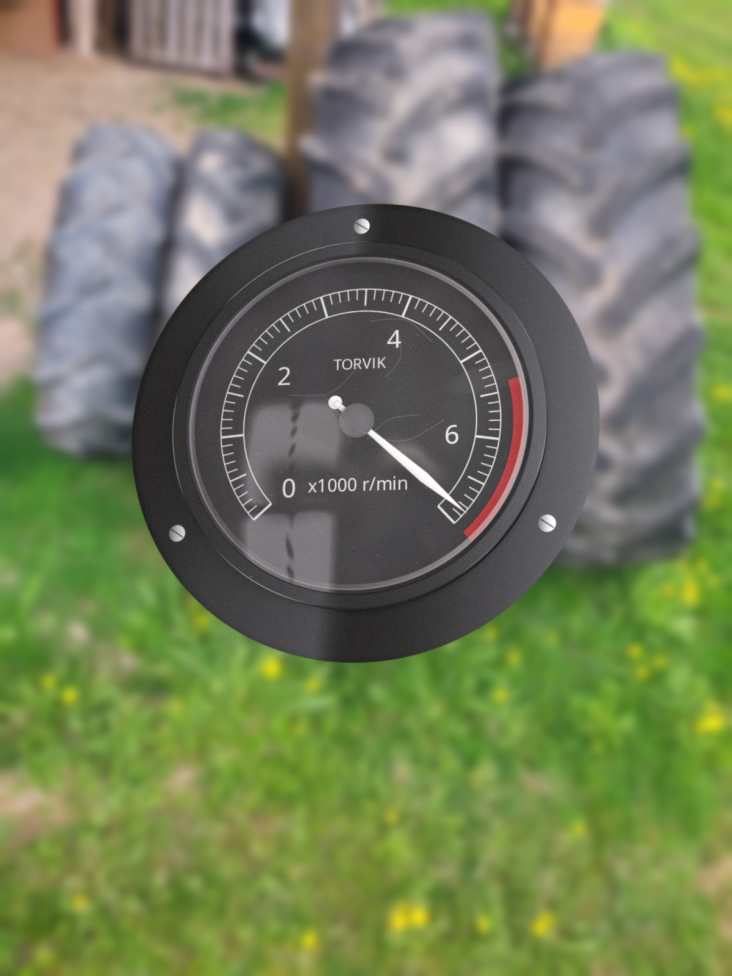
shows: value=6850 unit=rpm
